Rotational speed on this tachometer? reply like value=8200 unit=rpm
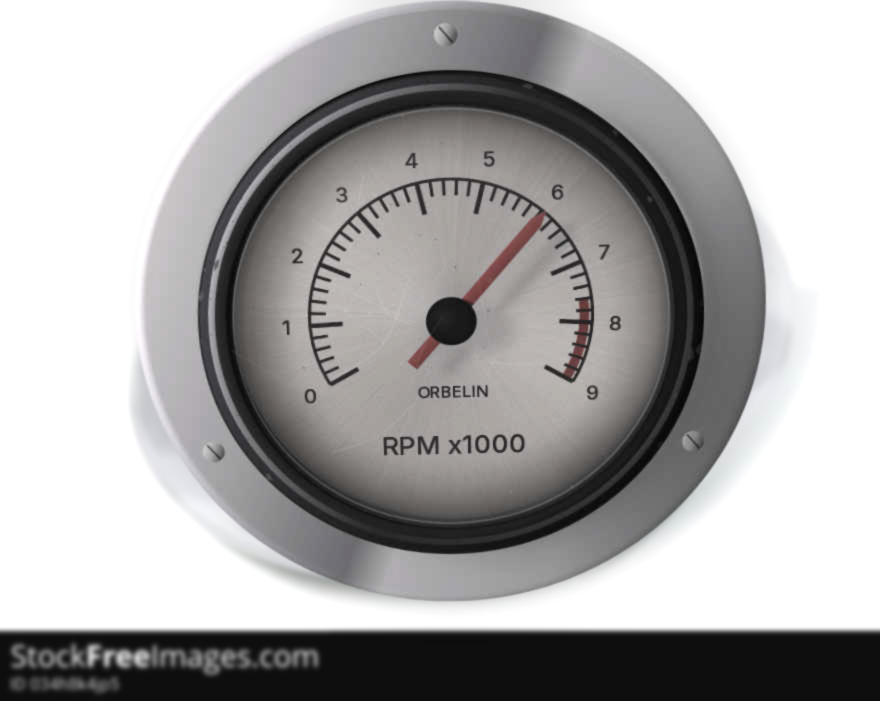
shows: value=6000 unit=rpm
